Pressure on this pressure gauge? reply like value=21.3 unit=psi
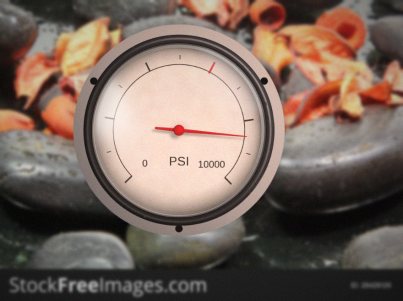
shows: value=8500 unit=psi
